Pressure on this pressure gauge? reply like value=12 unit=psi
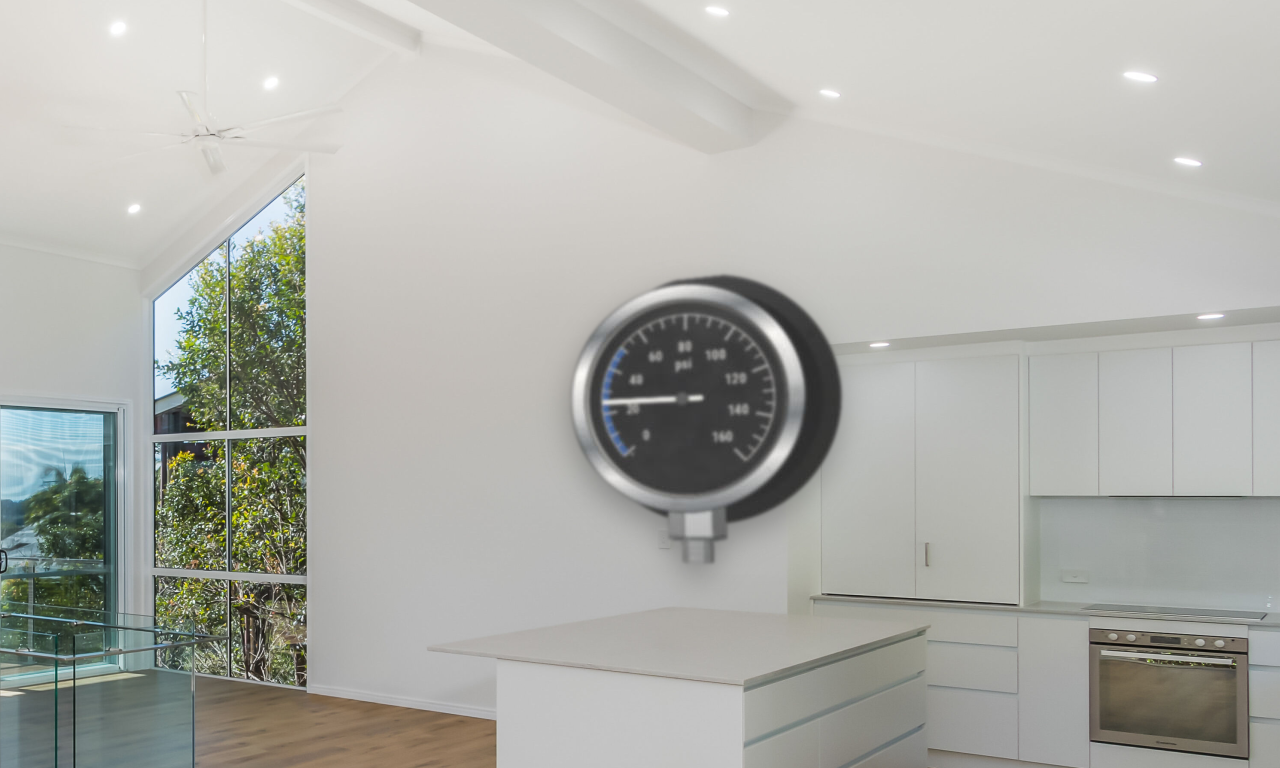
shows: value=25 unit=psi
